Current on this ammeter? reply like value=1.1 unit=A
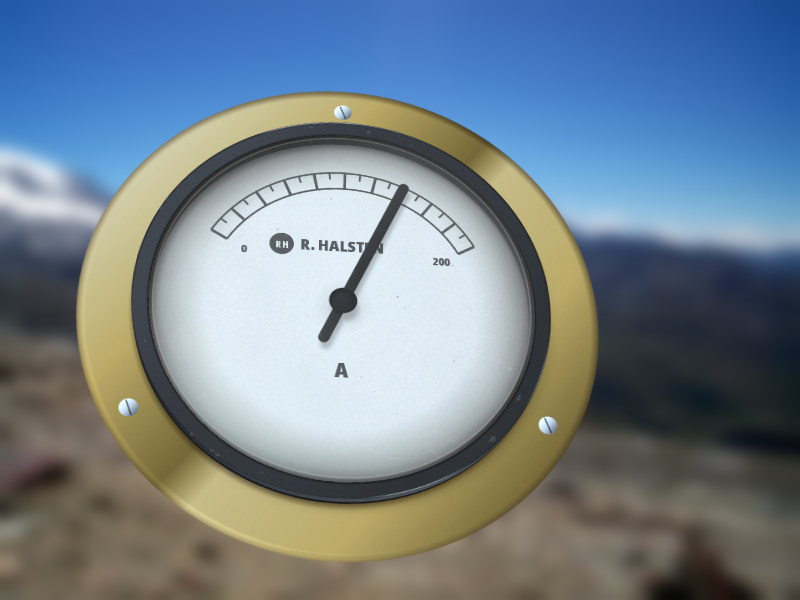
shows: value=140 unit=A
